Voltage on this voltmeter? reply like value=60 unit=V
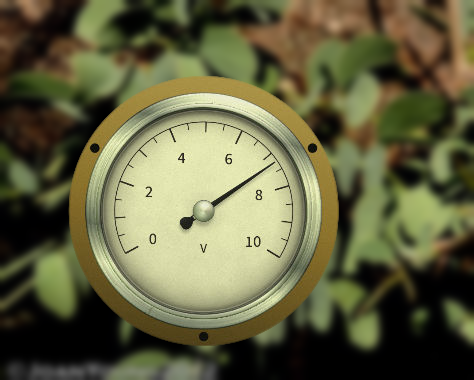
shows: value=7.25 unit=V
